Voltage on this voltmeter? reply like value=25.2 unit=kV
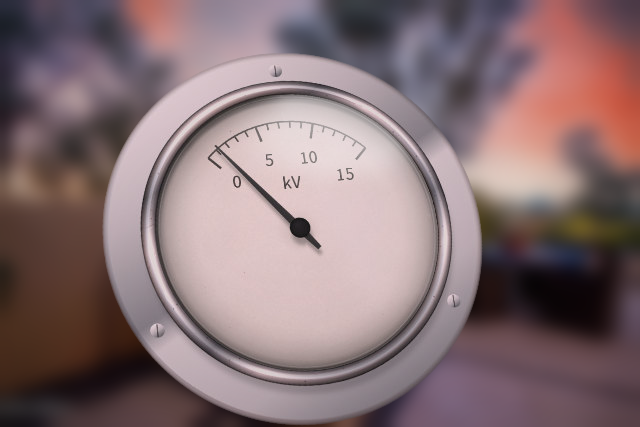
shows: value=1 unit=kV
